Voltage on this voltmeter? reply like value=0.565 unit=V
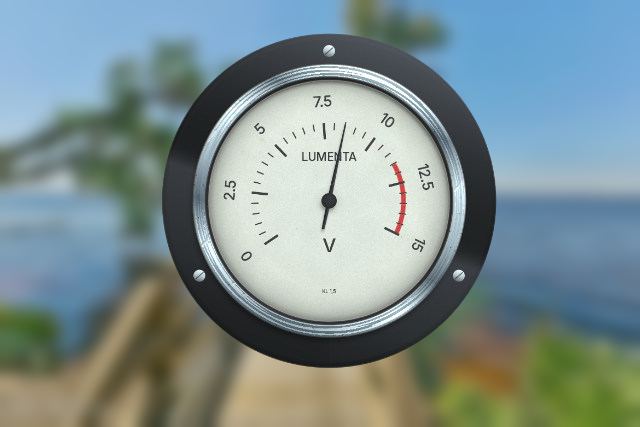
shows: value=8.5 unit=V
